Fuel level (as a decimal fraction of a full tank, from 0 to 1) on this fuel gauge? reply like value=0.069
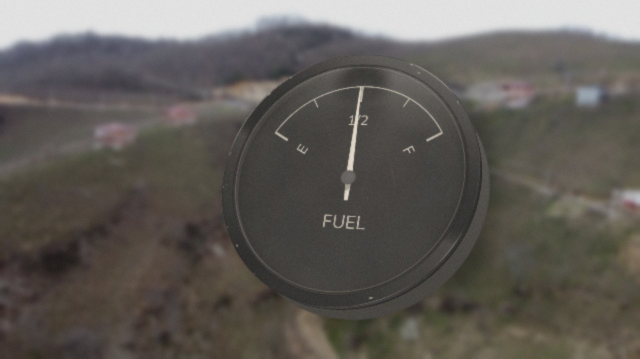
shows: value=0.5
